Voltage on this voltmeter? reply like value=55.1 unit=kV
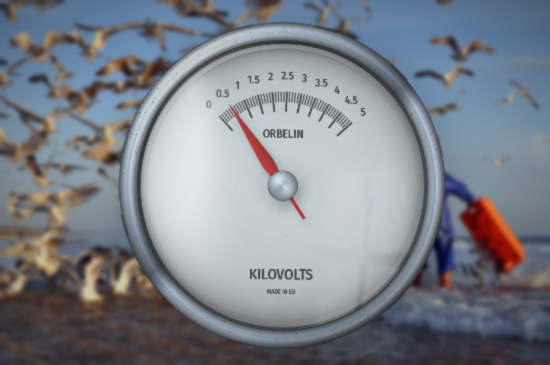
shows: value=0.5 unit=kV
